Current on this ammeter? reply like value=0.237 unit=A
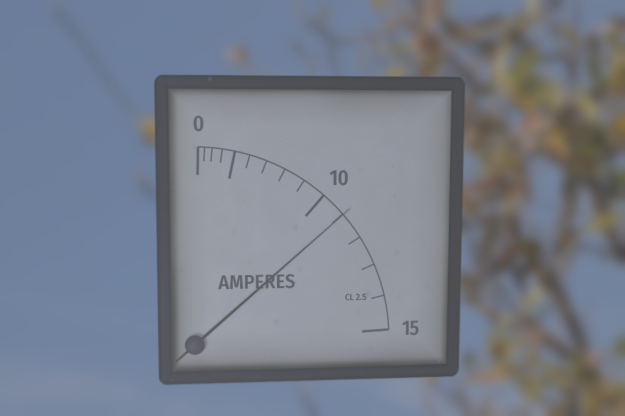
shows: value=11 unit=A
